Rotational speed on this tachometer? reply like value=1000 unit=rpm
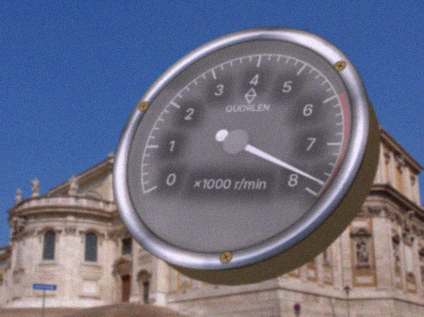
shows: value=7800 unit=rpm
